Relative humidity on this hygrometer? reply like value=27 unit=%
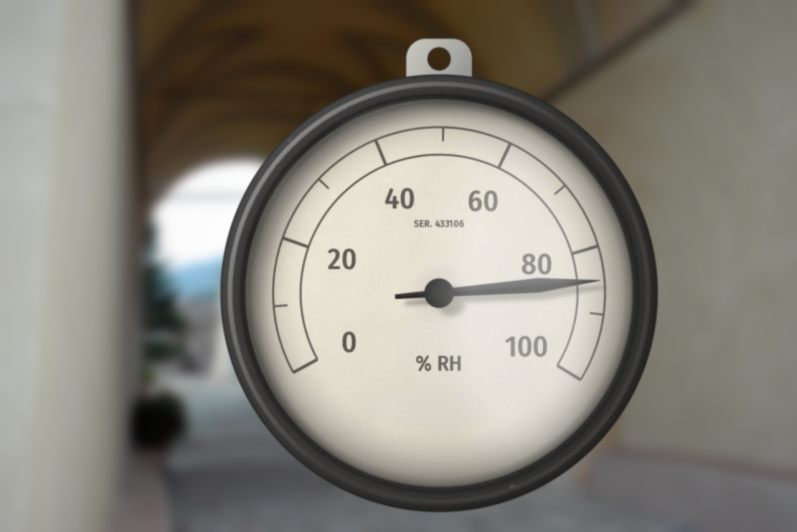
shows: value=85 unit=%
